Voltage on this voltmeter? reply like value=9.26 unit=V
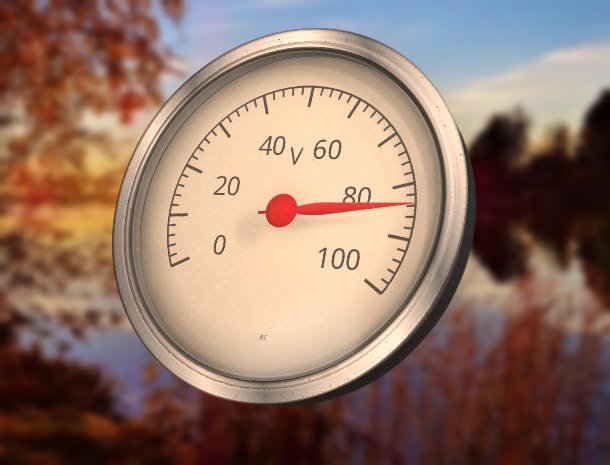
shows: value=84 unit=V
